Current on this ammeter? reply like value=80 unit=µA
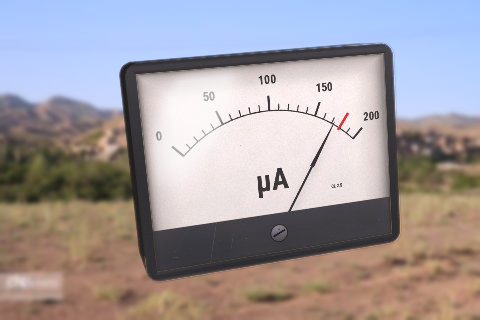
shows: value=170 unit=µA
